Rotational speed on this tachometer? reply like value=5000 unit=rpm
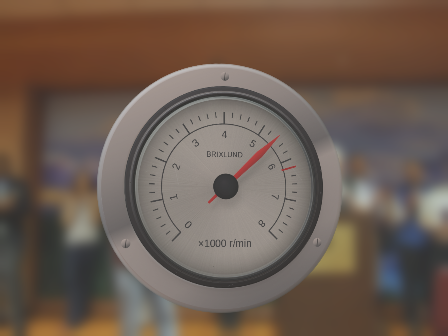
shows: value=5400 unit=rpm
